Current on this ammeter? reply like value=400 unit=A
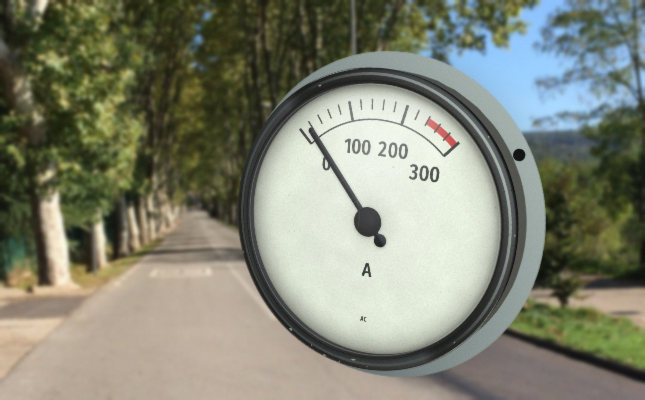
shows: value=20 unit=A
